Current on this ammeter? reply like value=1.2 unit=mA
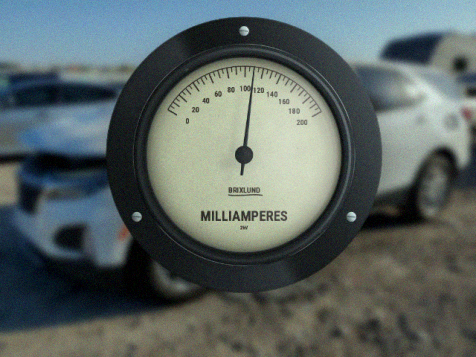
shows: value=110 unit=mA
